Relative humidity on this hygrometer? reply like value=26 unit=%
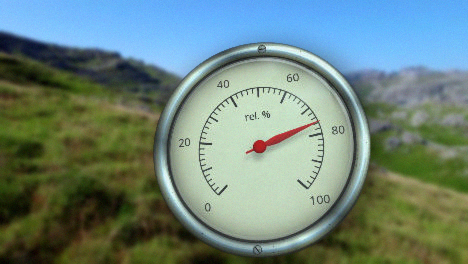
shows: value=76 unit=%
